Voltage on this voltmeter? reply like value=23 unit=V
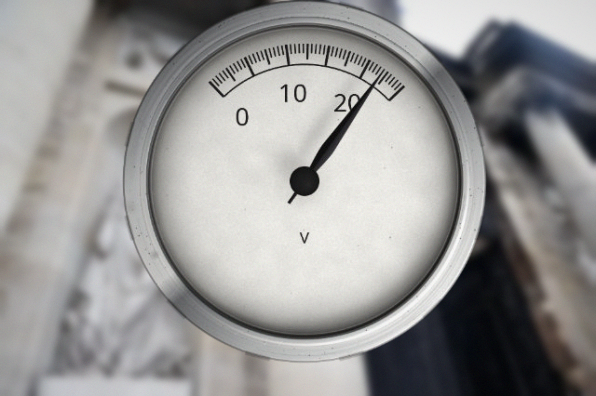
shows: value=22 unit=V
